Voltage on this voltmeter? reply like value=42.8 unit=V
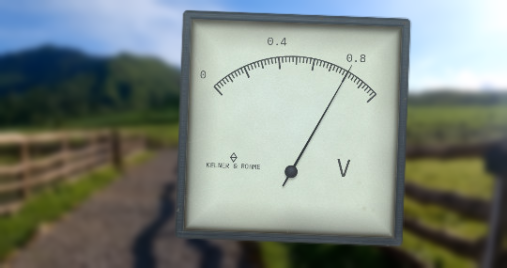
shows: value=0.8 unit=V
